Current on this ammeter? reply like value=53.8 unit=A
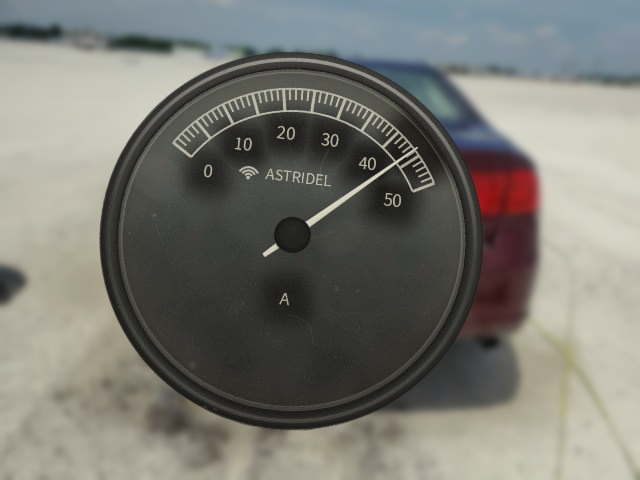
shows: value=44 unit=A
